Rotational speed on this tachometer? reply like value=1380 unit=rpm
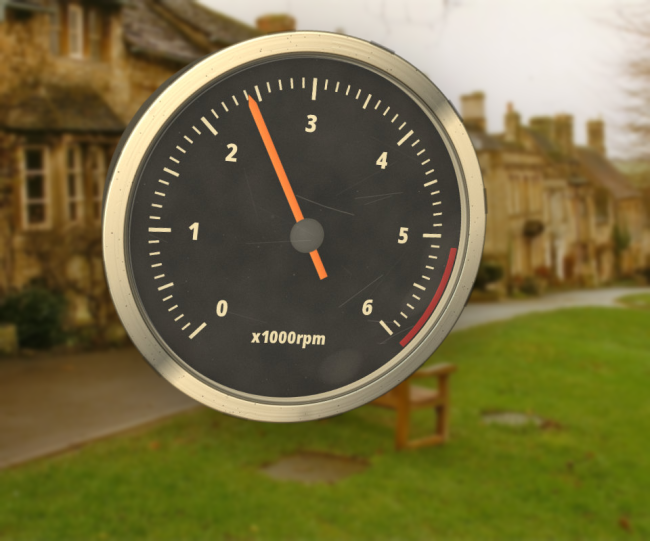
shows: value=2400 unit=rpm
